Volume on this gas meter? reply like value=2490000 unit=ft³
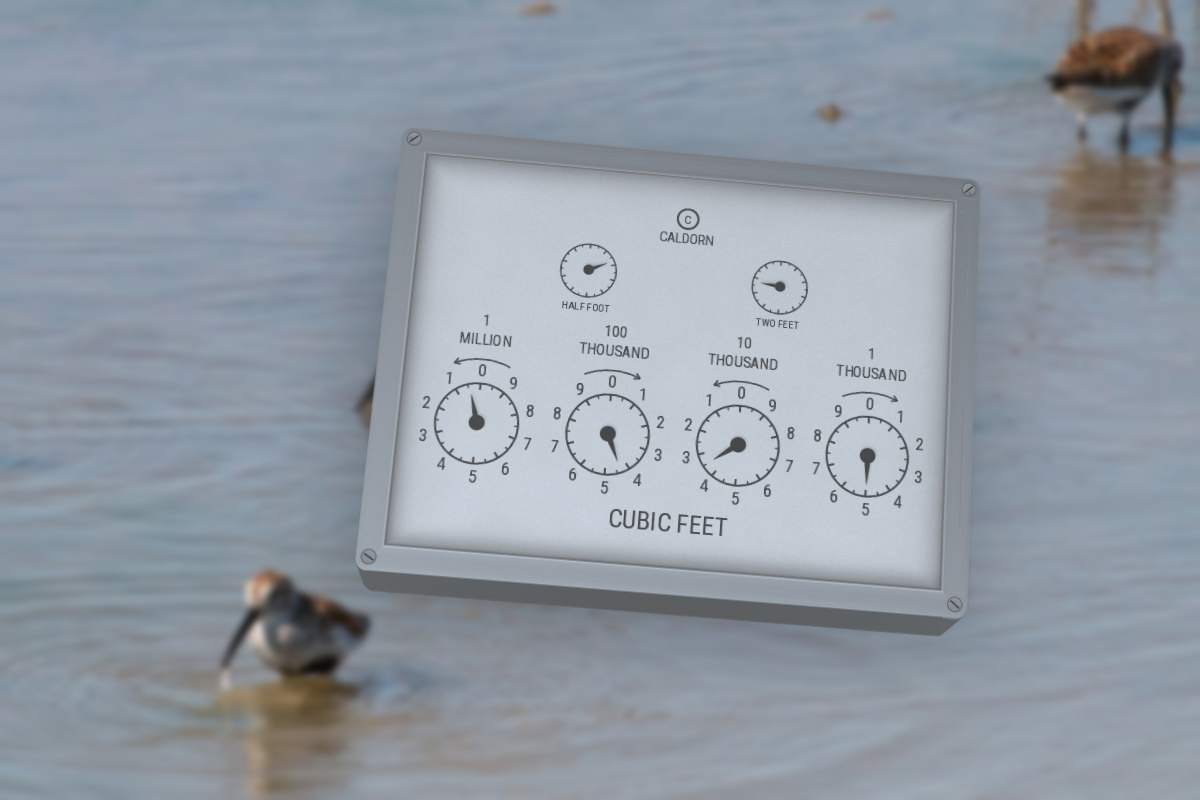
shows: value=43500 unit=ft³
